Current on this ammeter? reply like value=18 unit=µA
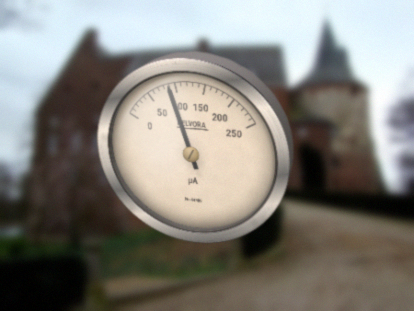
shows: value=90 unit=µA
